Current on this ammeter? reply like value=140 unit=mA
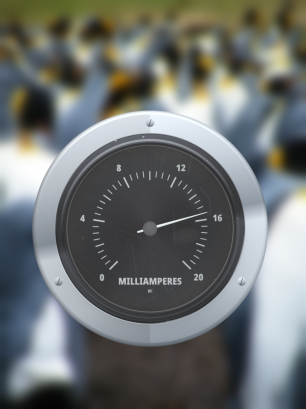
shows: value=15.5 unit=mA
